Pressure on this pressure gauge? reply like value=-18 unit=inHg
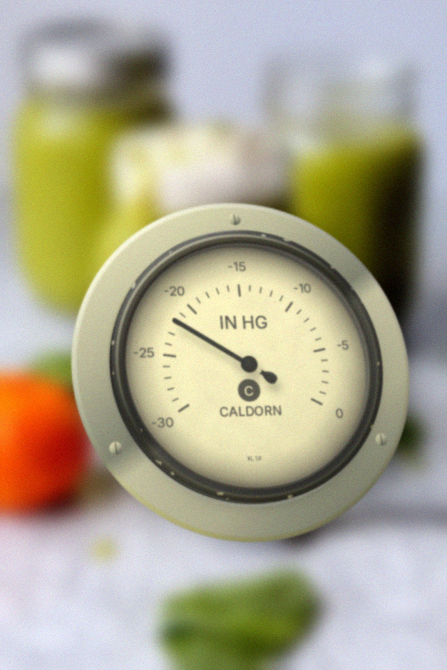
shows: value=-22 unit=inHg
